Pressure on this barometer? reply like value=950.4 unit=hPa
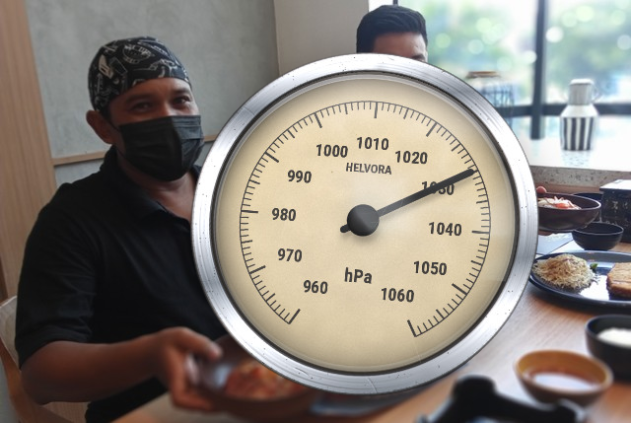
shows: value=1030 unit=hPa
